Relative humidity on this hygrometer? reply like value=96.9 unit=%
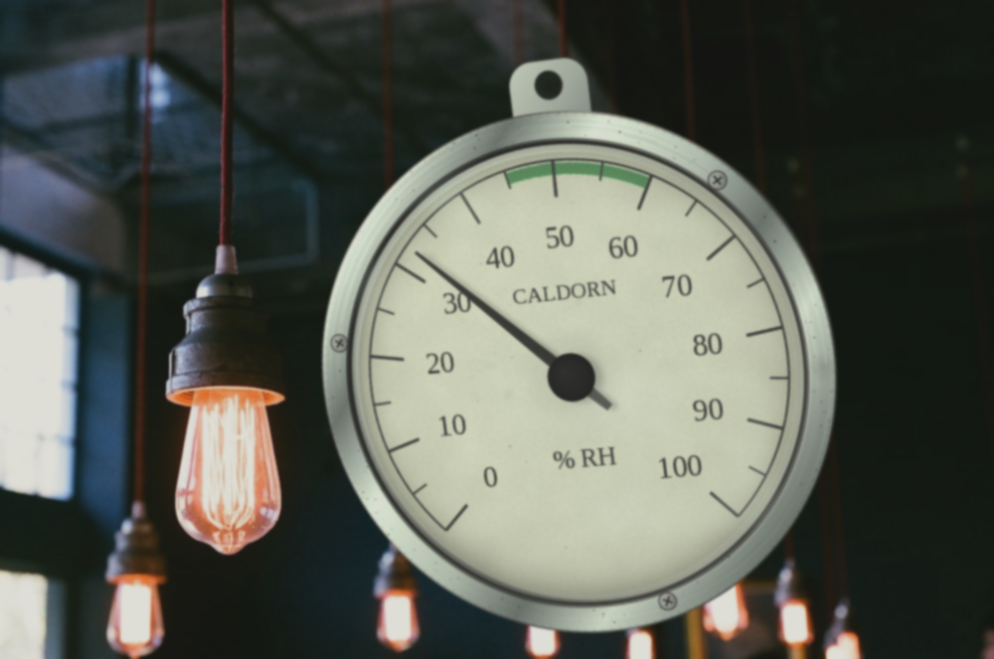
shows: value=32.5 unit=%
